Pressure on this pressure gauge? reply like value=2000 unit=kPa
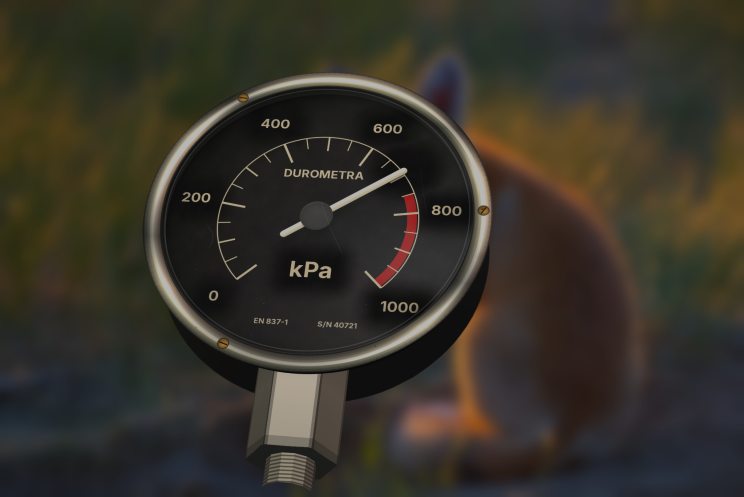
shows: value=700 unit=kPa
